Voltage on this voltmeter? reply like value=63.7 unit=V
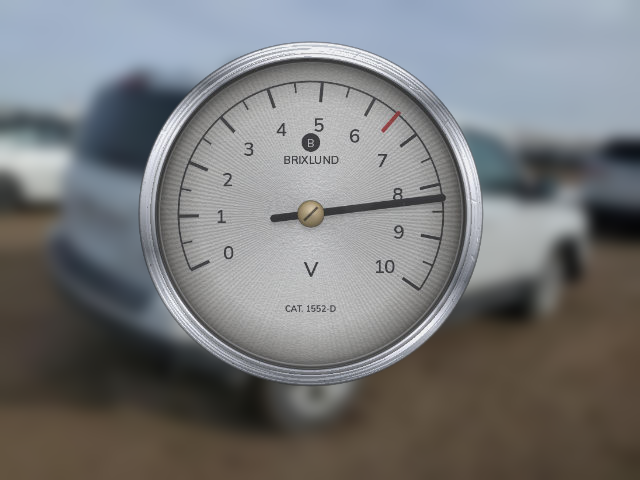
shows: value=8.25 unit=V
